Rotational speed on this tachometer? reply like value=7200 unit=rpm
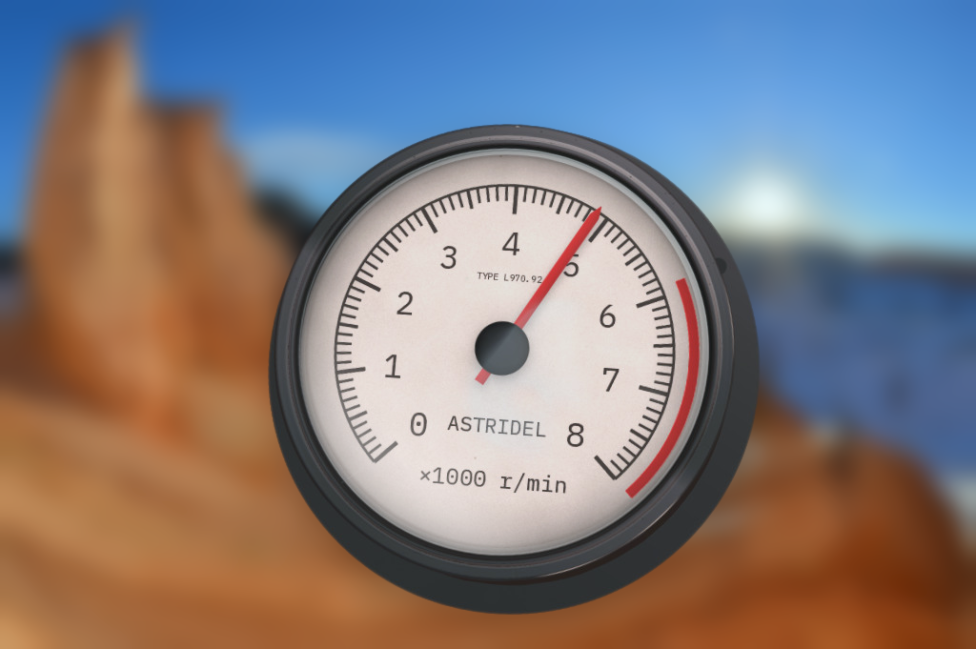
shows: value=4900 unit=rpm
